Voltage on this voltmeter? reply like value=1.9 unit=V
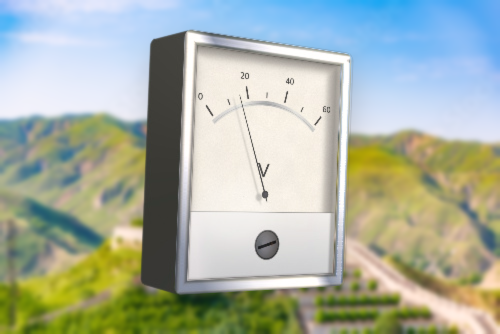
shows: value=15 unit=V
